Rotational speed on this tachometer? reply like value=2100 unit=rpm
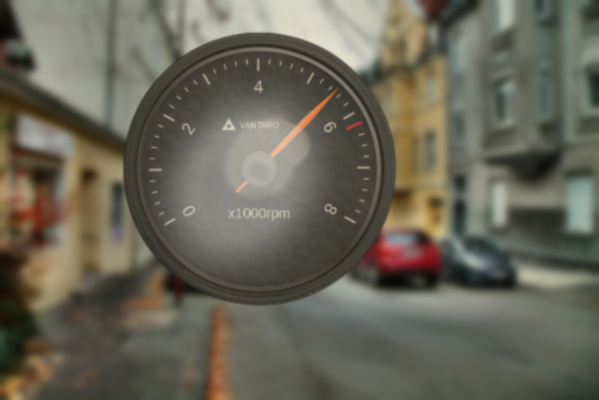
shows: value=5500 unit=rpm
